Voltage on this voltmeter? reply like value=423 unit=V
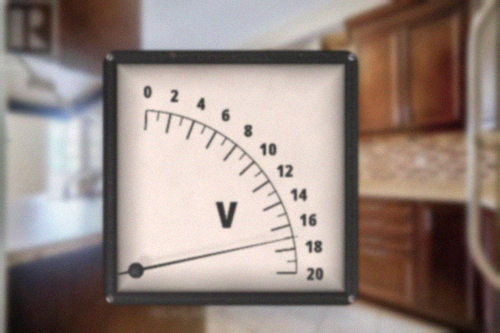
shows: value=17 unit=V
